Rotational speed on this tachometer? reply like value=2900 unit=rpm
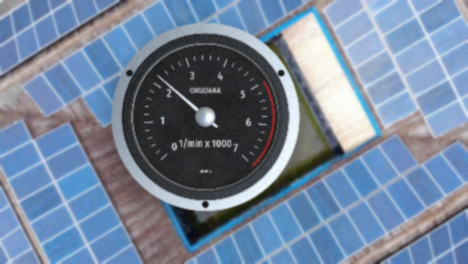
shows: value=2200 unit=rpm
